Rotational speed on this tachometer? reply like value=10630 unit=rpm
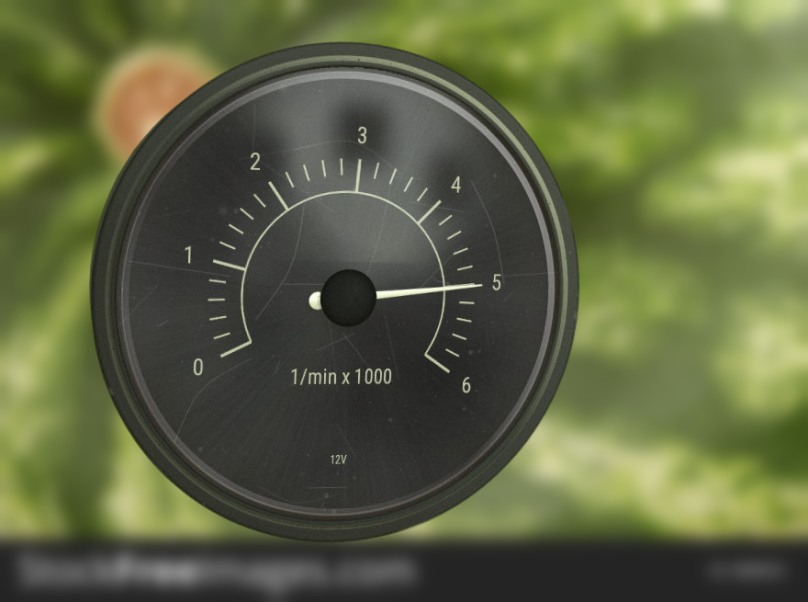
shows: value=5000 unit=rpm
